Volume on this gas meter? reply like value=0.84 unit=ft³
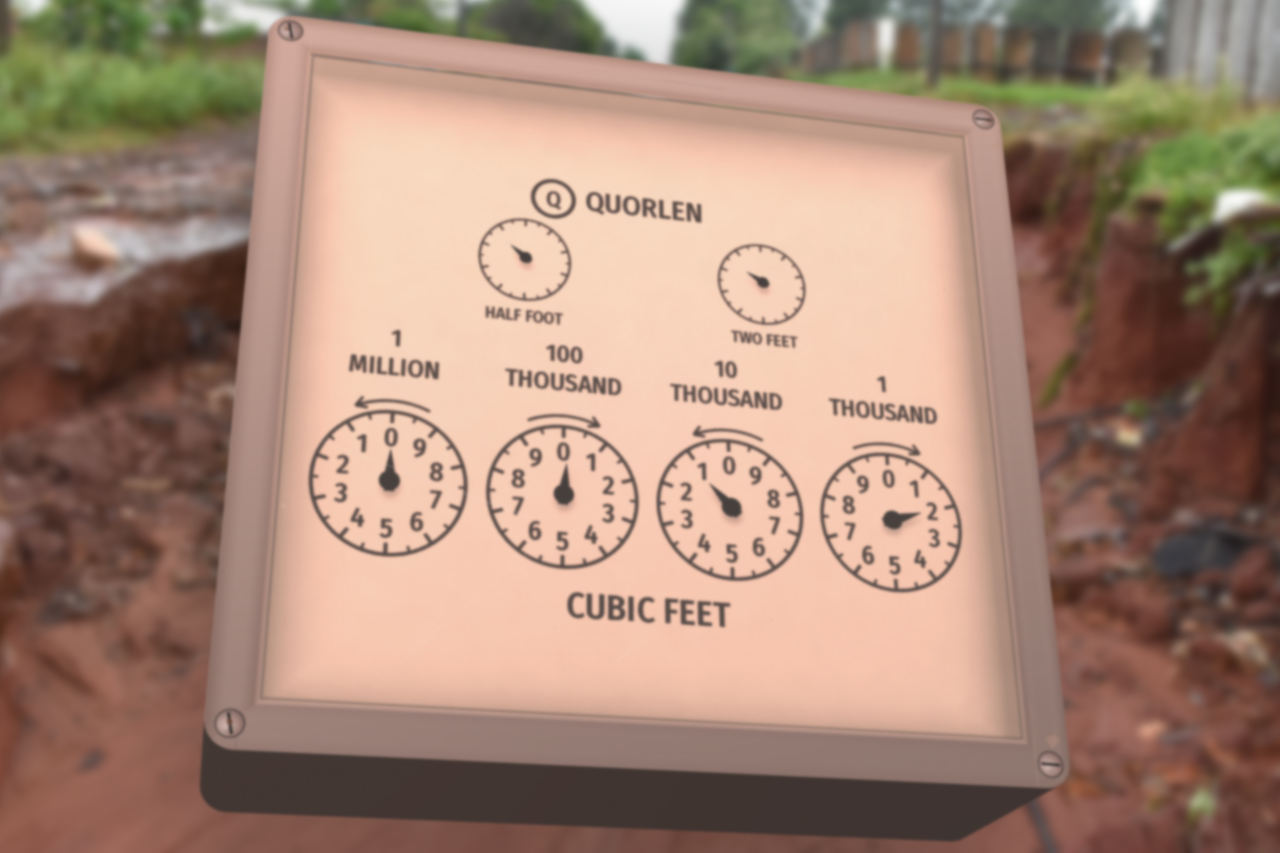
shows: value=1200 unit=ft³
